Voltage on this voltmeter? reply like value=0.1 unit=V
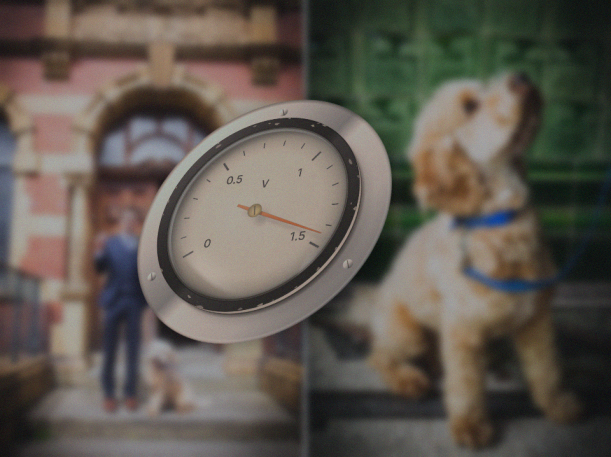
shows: value=1.45 unit=V
